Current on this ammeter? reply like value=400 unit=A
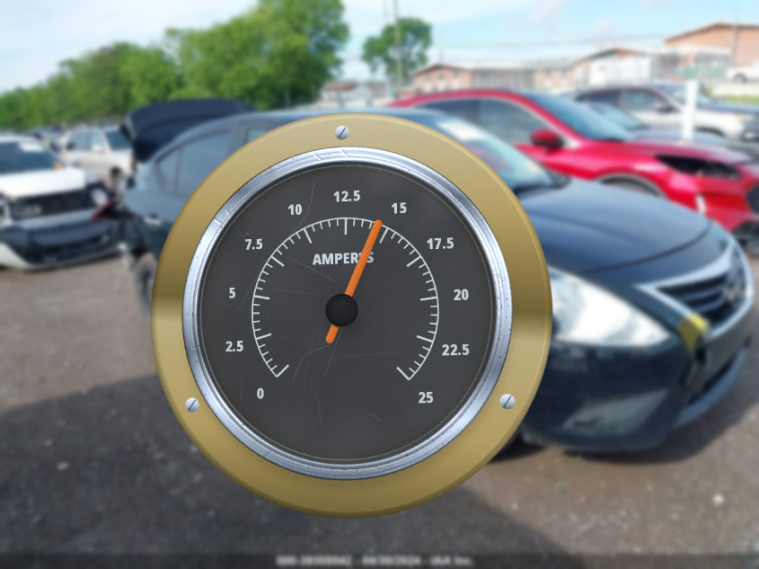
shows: value=14.5 unit=A
